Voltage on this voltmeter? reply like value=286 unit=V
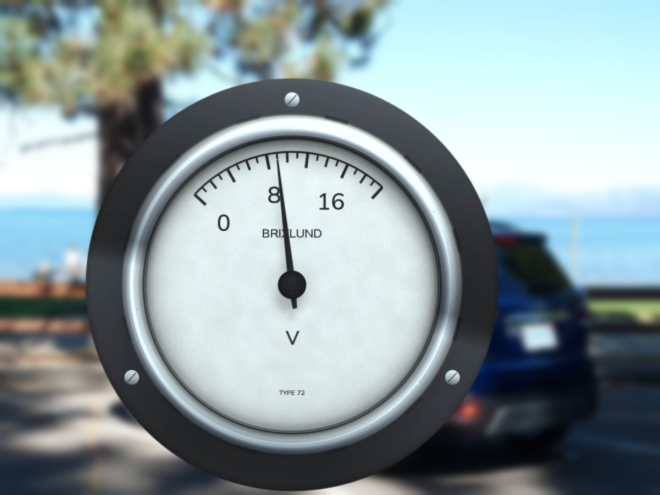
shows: value=9 unit=V
